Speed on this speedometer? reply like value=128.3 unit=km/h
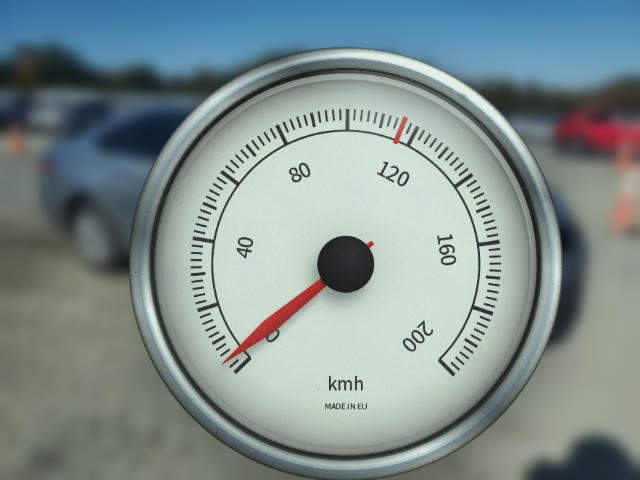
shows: value=4 unit=km/h
